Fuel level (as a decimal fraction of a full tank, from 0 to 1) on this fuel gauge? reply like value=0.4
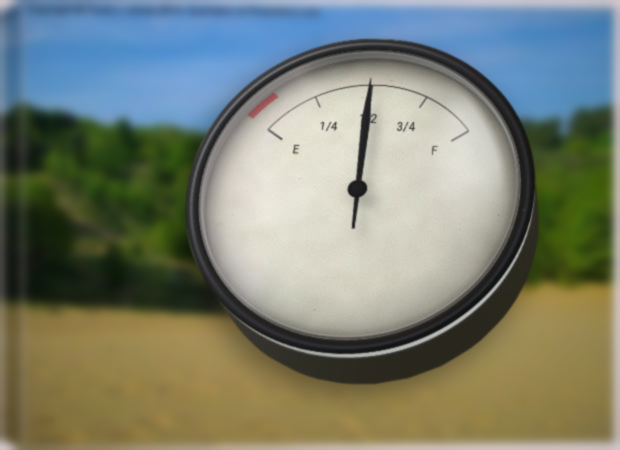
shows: value=0.5
